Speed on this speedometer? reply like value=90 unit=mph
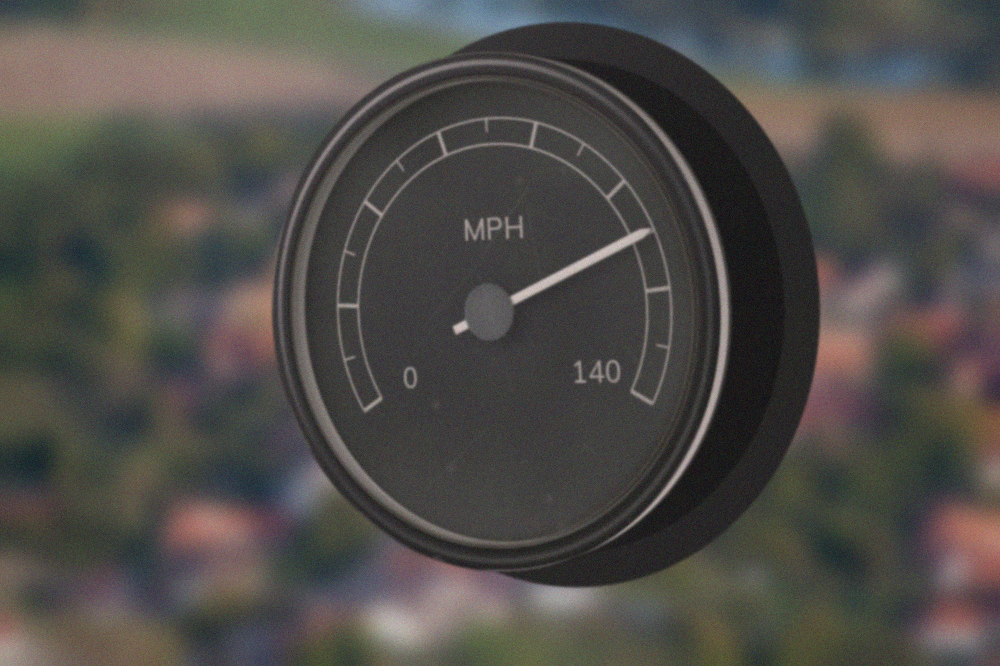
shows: value=110 unit=mph
